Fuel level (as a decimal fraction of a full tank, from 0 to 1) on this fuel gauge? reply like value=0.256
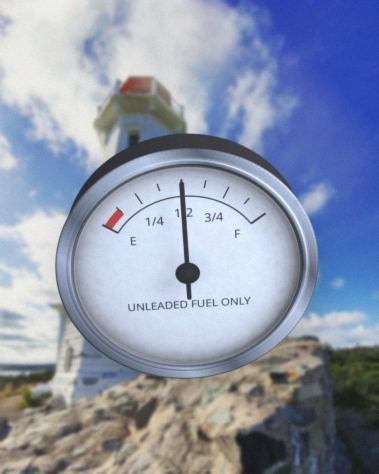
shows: value=0.5
